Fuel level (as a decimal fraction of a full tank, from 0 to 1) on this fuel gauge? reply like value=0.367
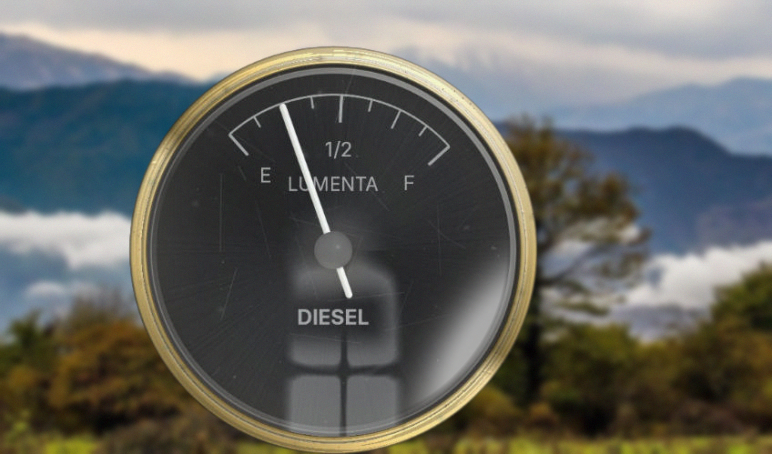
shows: value=0.25
